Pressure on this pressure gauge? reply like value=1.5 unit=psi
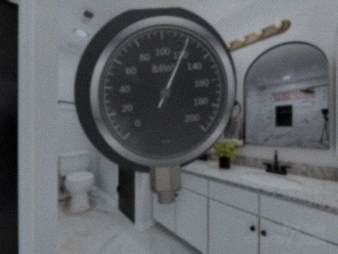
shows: value=120 unit=psi
